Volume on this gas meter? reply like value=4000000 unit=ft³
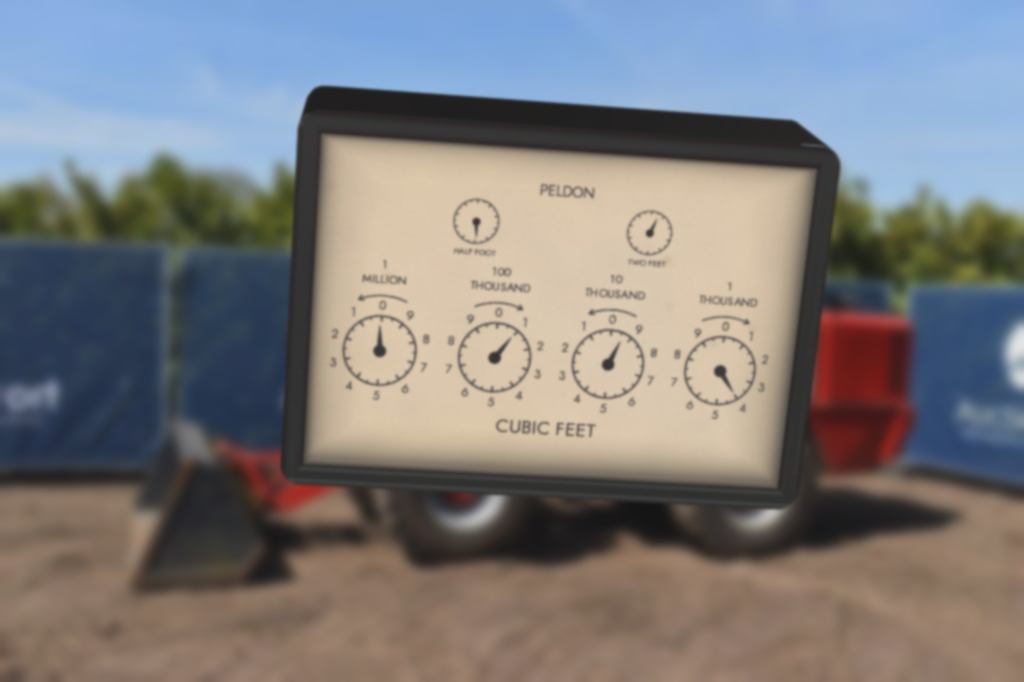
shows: value=9400 unit=ft³
